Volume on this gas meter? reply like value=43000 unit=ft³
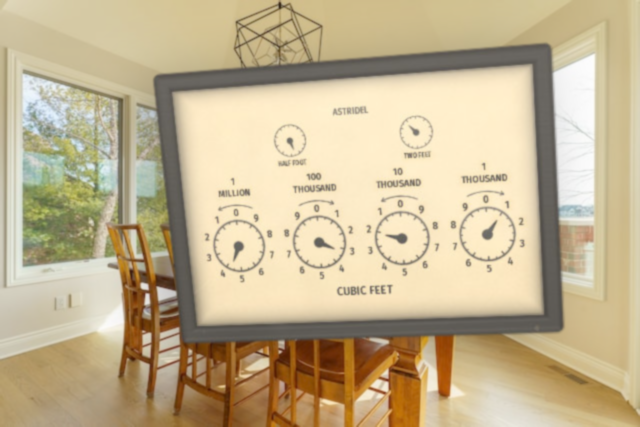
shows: value=432100 unit=ft³
